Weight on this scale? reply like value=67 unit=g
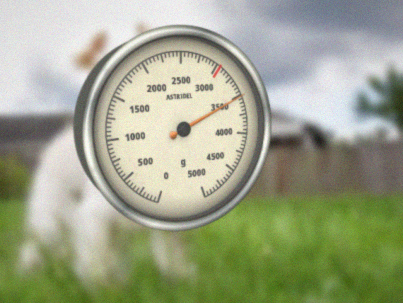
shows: value=3500 unit=g
